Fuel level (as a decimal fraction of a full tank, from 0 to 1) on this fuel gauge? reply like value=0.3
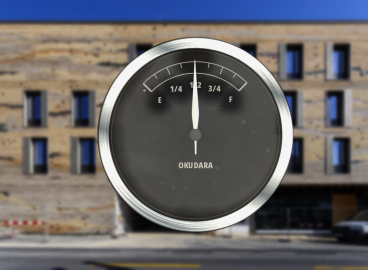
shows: value=0.5
